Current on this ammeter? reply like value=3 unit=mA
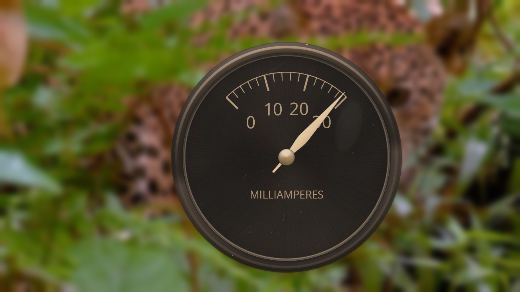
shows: value=29 unit=mA
